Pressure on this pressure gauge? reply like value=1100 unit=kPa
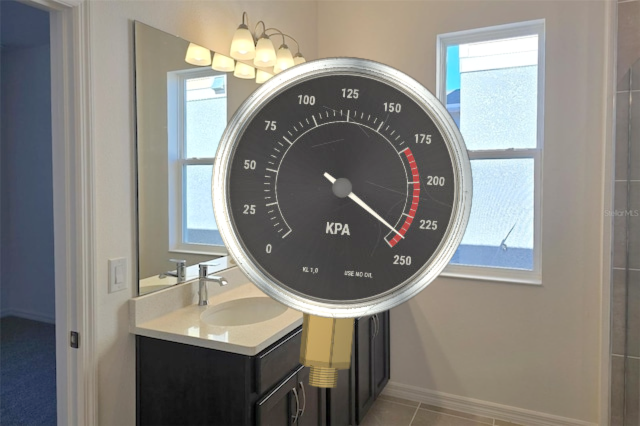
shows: value=240 unit=kPa
